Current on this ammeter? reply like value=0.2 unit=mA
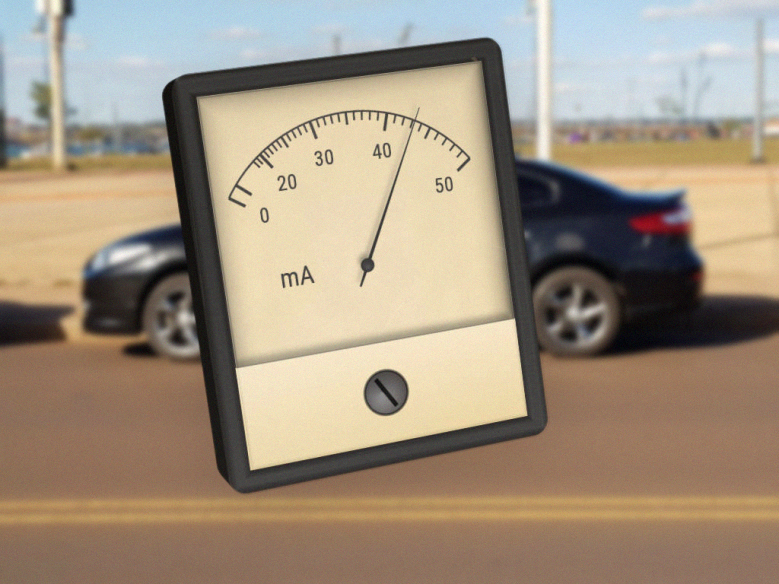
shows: value=43 unit=mA
